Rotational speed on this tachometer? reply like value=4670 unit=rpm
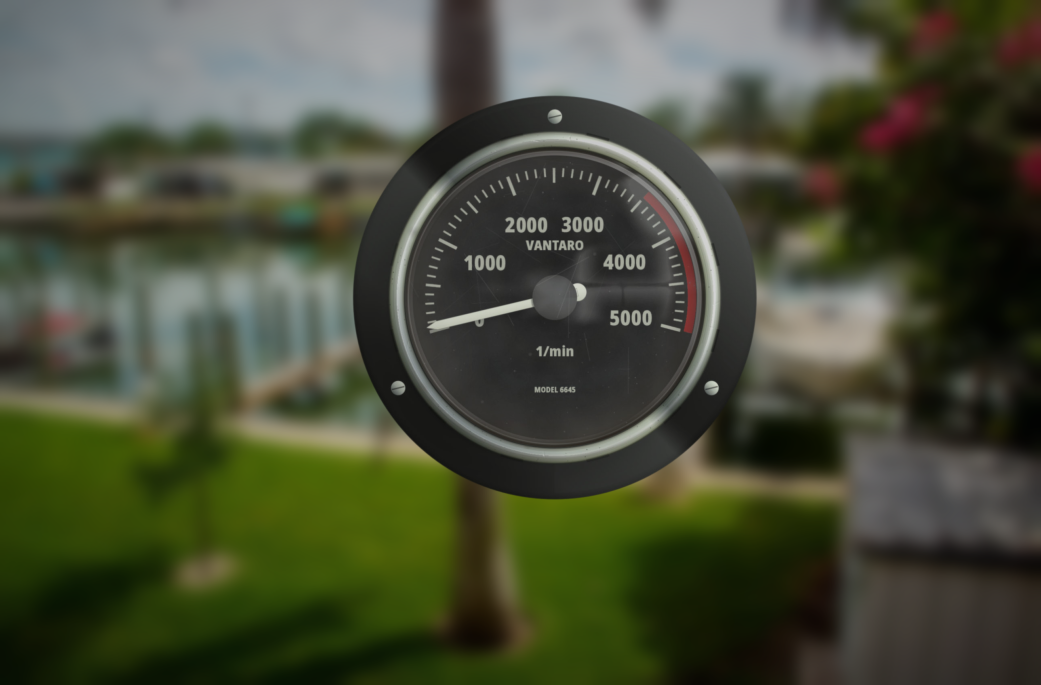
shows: value=50 unit=rpm
